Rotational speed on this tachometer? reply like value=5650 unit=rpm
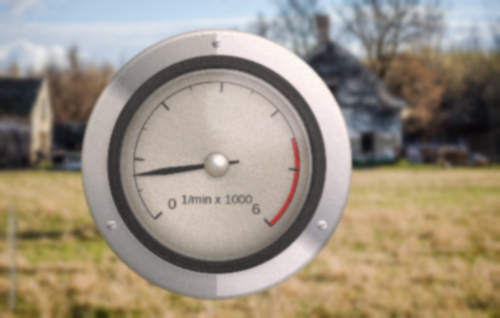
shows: value=750 unit=rpm
